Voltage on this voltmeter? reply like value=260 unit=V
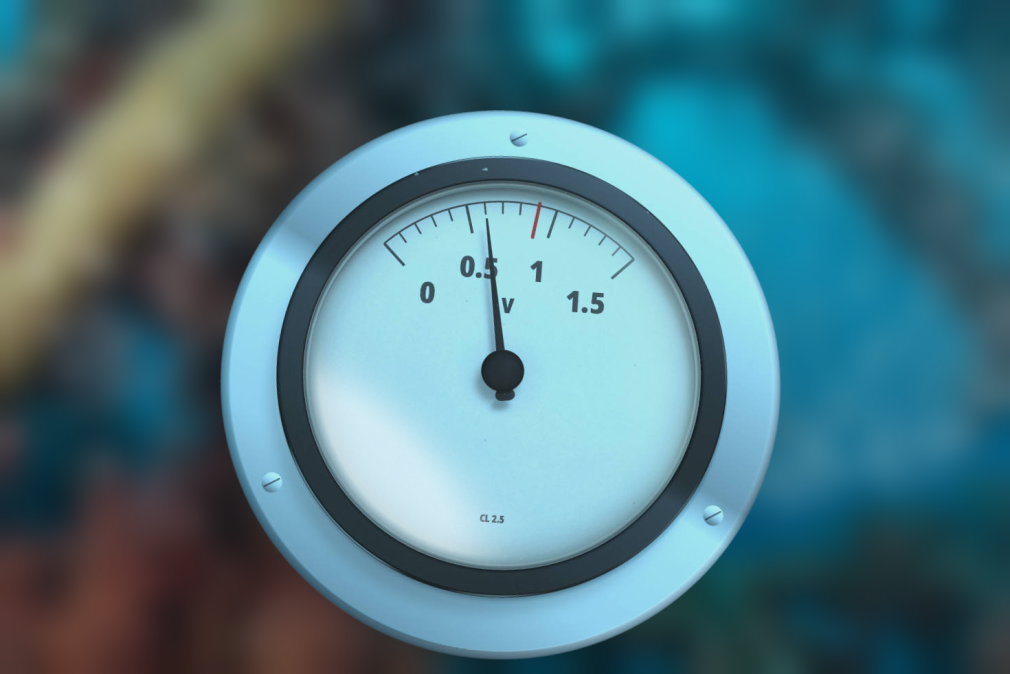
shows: value=0.6 unit=V
